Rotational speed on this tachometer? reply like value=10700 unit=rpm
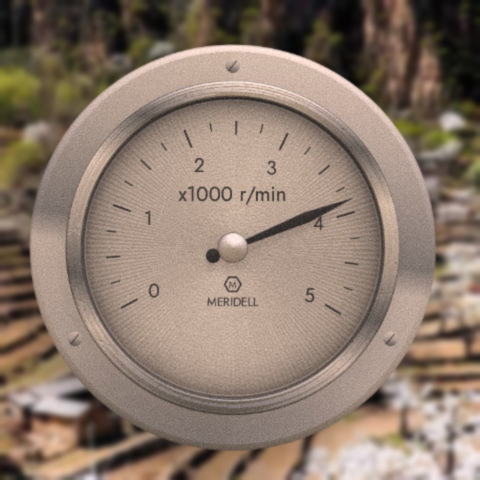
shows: value=3875 unit=rpm
